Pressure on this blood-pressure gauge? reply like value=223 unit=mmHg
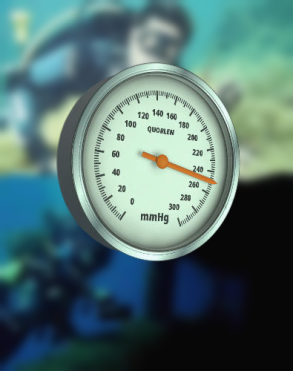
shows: value=250 unit=mmHg
